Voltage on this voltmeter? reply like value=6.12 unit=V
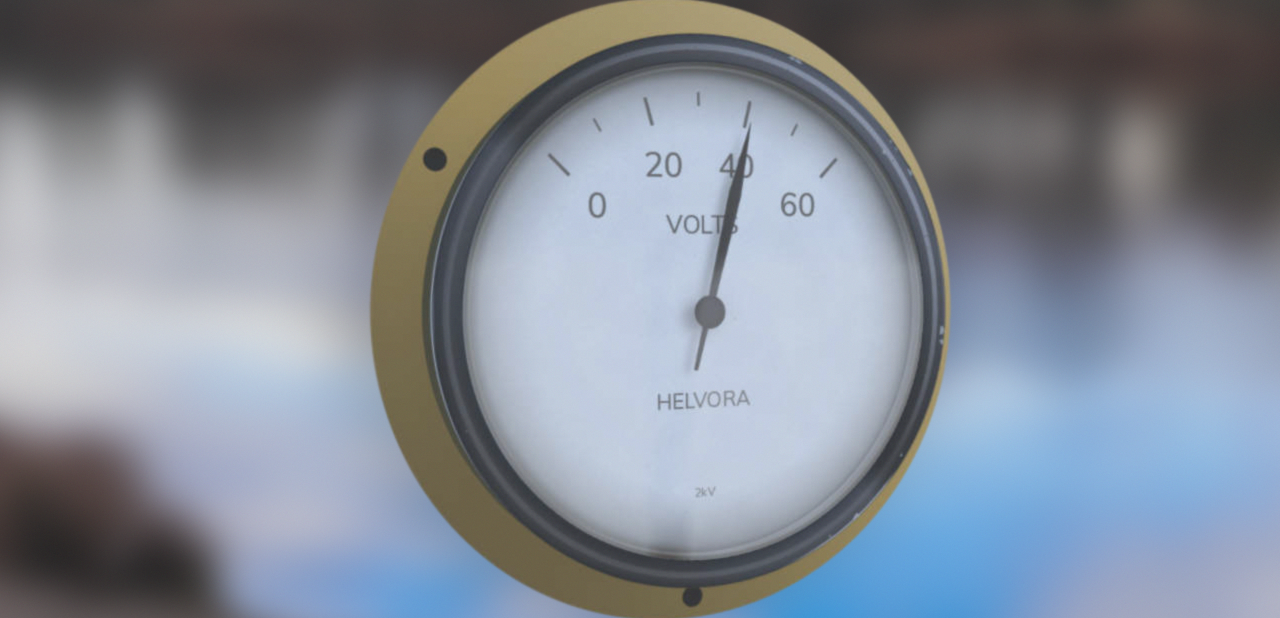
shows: value=40 unit=V
